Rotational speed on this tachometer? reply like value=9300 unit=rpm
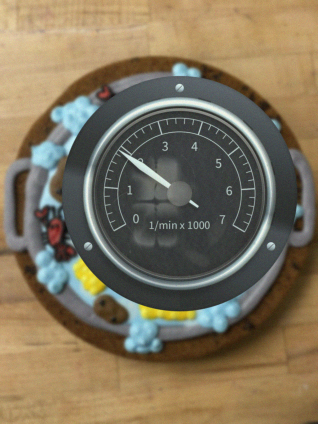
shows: value=1900 unit=rpm
